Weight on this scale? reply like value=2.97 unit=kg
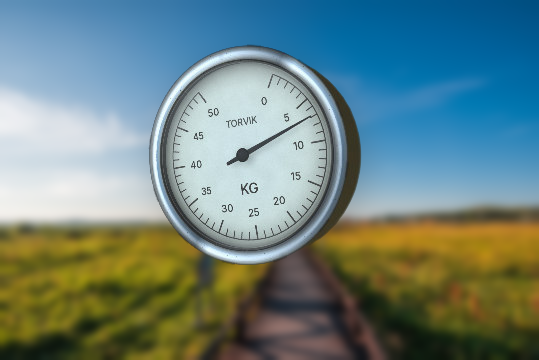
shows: value=7 unit=kg
